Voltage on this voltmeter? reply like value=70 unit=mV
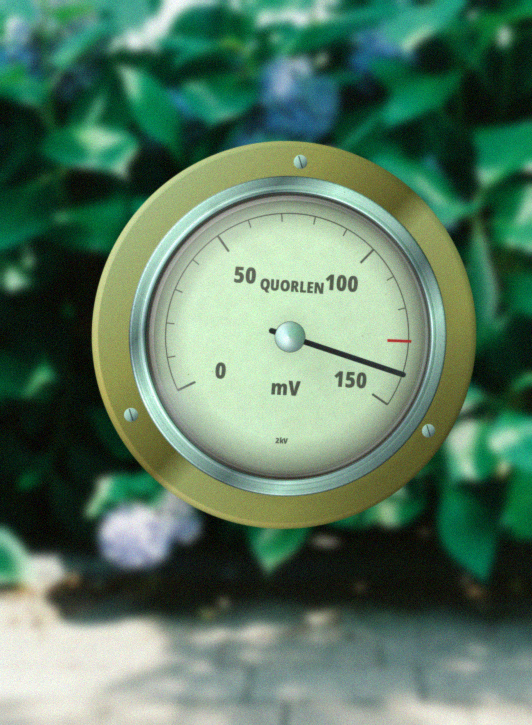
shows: value=140 unit=mV
